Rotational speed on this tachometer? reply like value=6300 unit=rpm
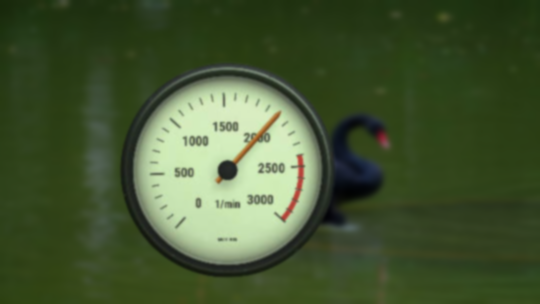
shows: value=2000 unit=rpm
